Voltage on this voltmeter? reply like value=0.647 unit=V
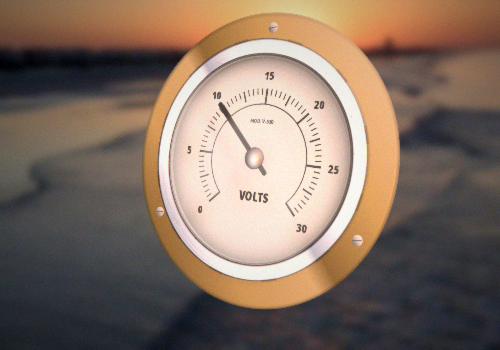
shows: value=10 unit=V
